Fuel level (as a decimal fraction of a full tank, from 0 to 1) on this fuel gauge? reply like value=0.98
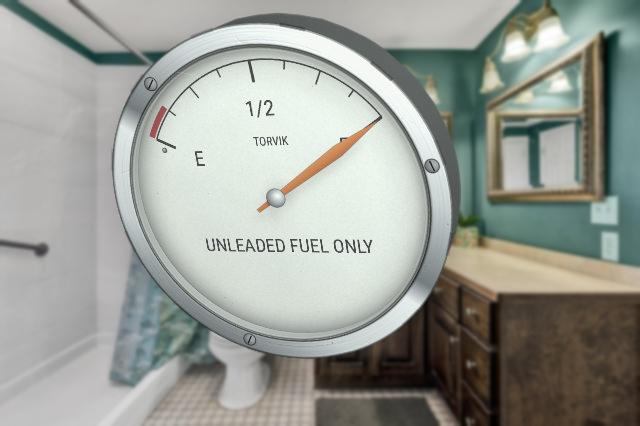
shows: value=1
